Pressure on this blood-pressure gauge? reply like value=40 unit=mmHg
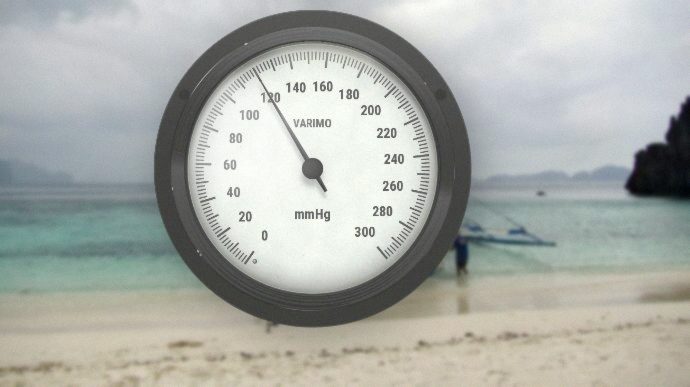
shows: value=120 unit=mmHg
